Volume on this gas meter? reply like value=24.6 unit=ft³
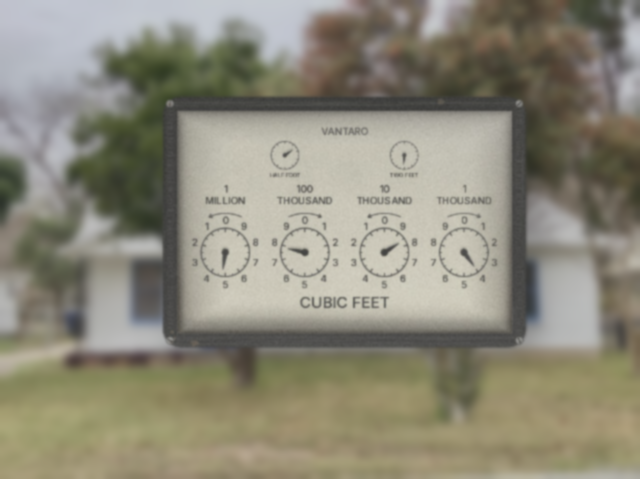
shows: value=478400 unit=ft³
